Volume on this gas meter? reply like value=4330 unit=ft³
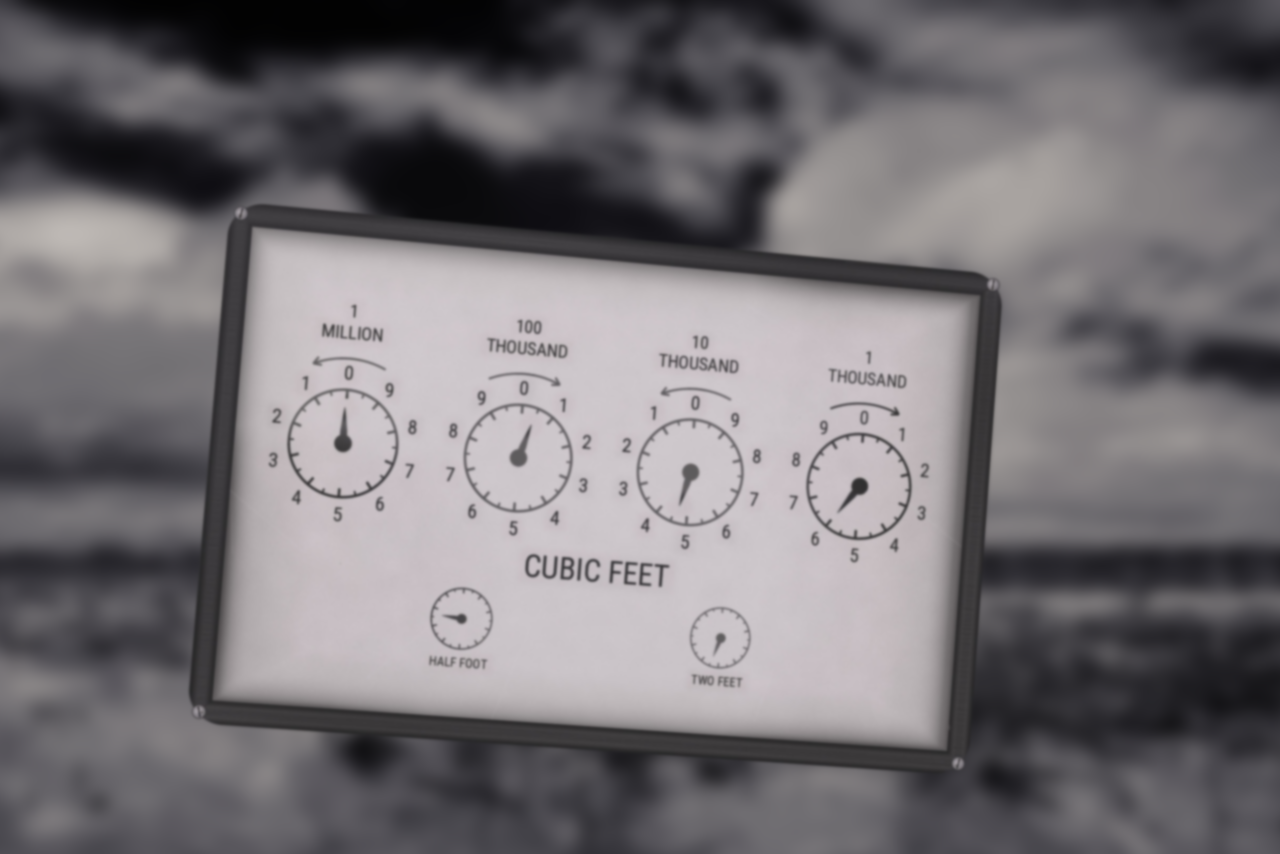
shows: value=4600 unit=ft³
